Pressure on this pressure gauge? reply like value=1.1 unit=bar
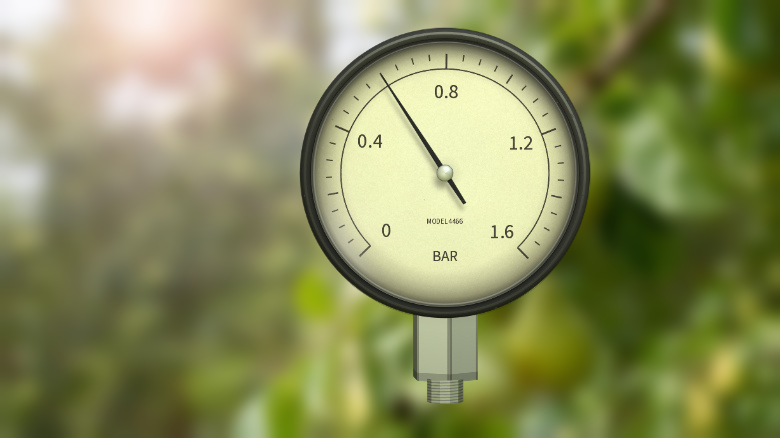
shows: value=0.6 unit=bar
